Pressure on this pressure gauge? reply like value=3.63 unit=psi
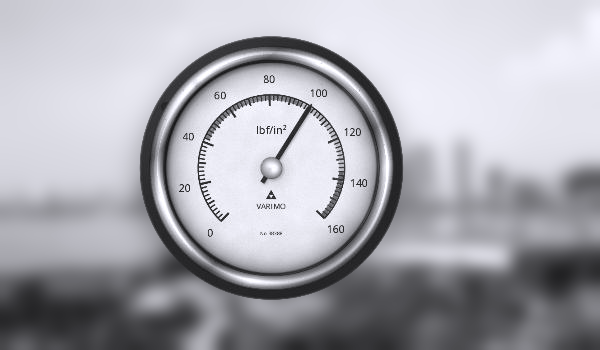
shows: value=100 unit=psi
